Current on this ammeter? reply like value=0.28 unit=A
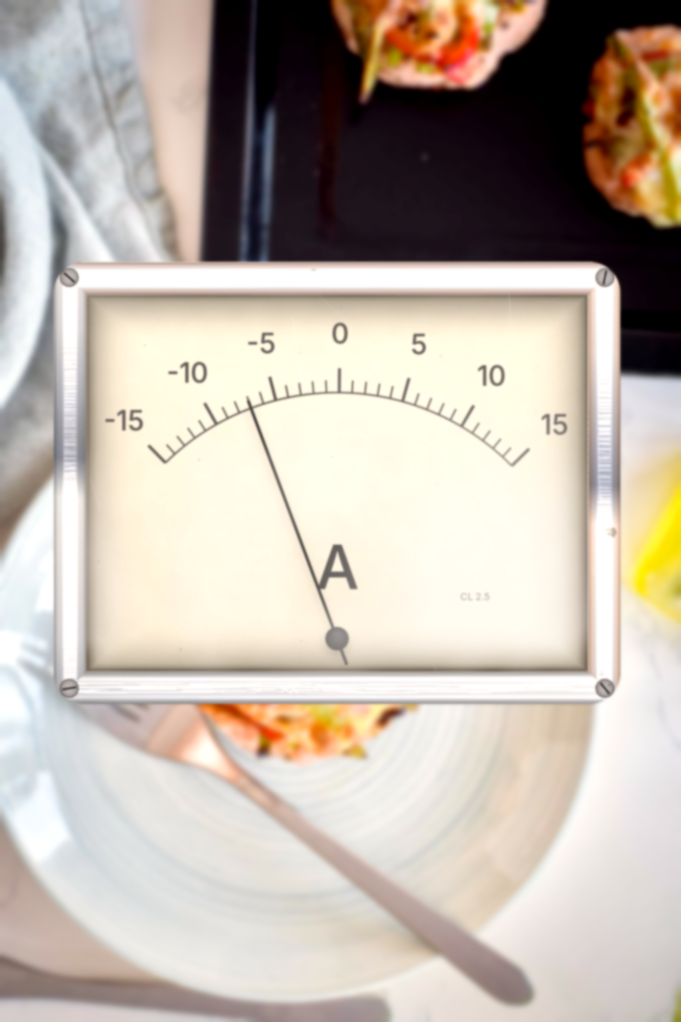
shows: value=-7 unit=A
